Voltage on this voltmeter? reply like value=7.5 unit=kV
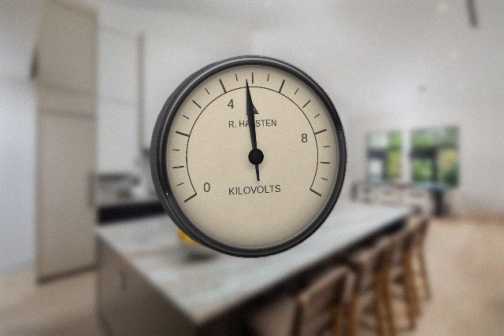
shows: value=4.75 unit=kV
